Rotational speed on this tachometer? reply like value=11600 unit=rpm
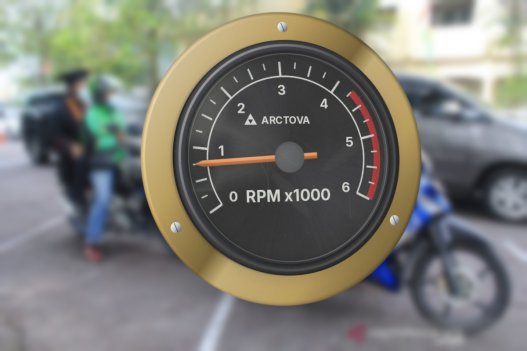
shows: value=750 unit=rpm
